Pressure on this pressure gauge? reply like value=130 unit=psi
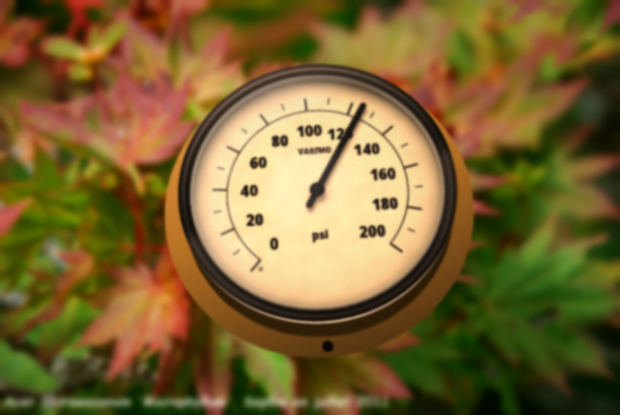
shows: value=125 unit=psi
